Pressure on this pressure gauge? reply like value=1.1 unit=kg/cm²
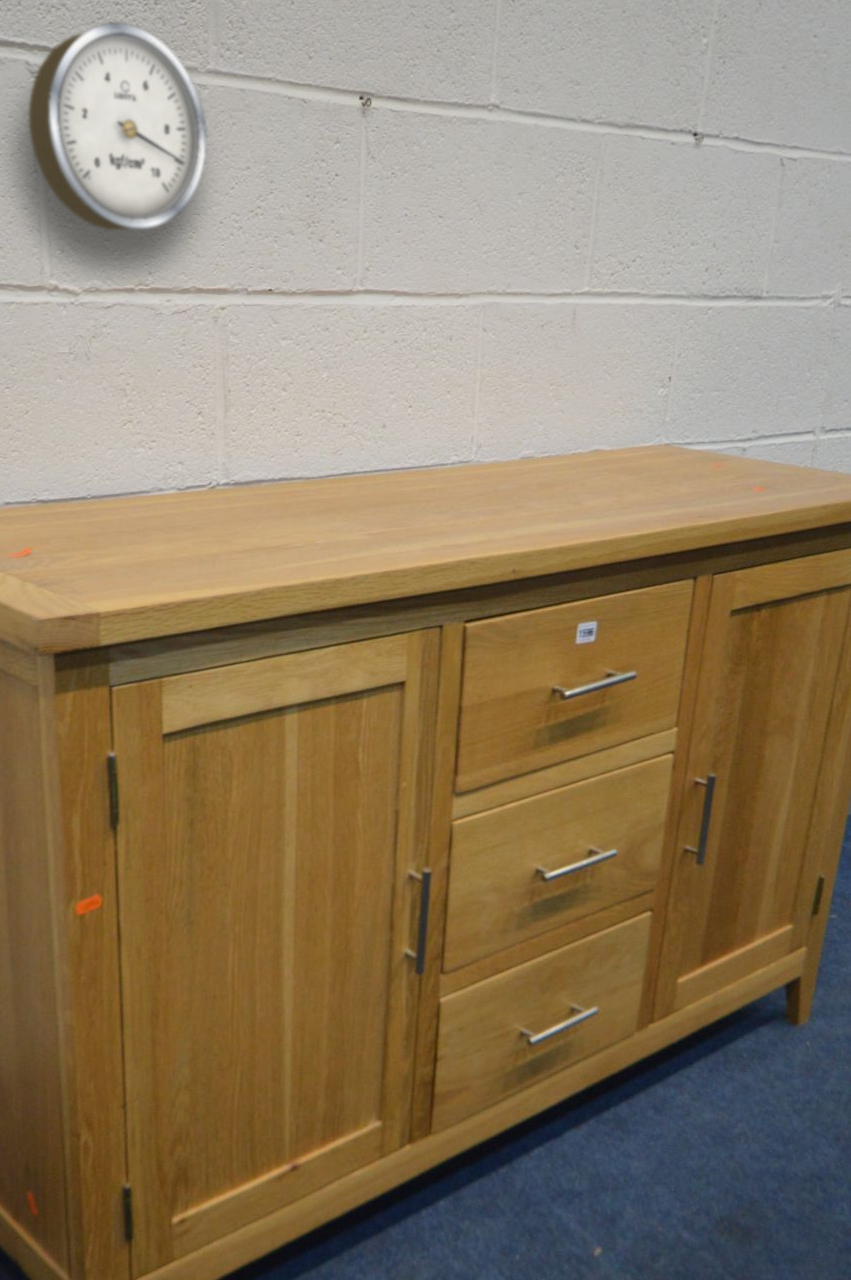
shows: value=9 unit=kg/cm²
